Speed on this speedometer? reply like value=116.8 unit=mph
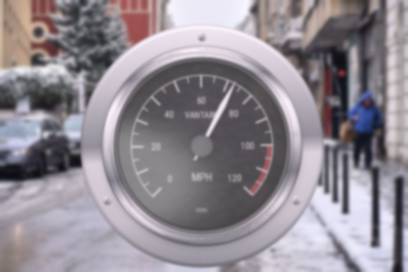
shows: value=72.5 unit=mph
